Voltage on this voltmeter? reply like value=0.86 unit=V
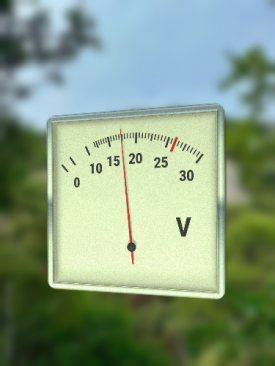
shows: value=17.5 unit=V
